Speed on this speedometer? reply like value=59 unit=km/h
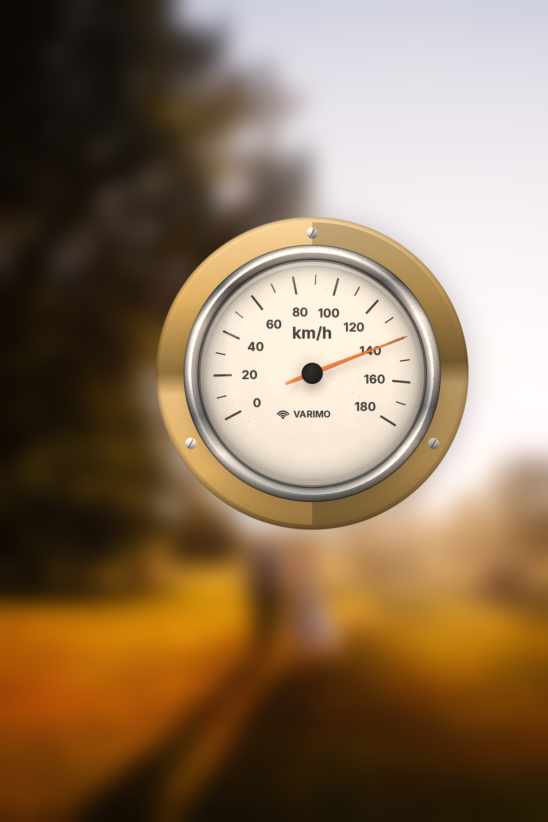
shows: value=140 unit=km/h
